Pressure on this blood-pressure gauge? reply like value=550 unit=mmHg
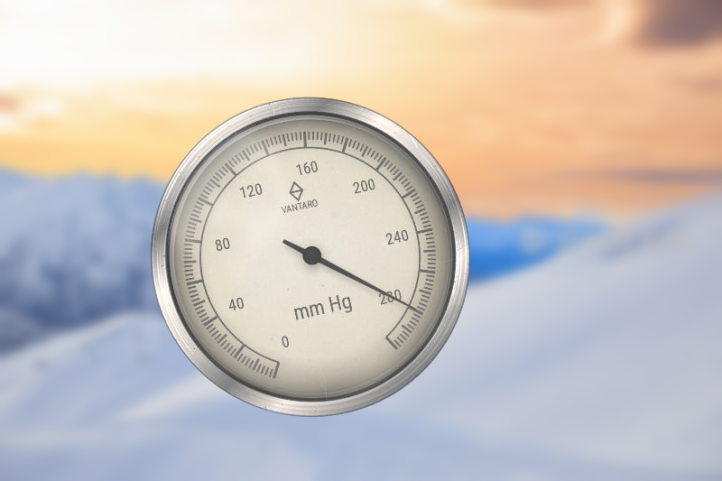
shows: value=280 unit=mmHg
